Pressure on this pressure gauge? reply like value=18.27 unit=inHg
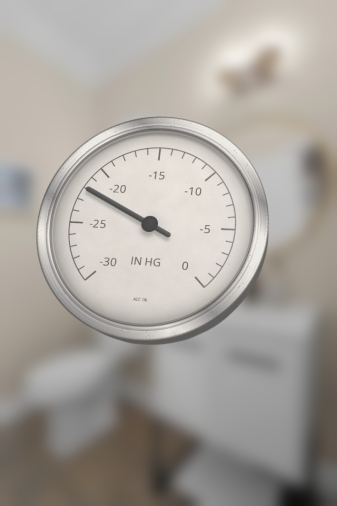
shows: value=-22 unit=inHg
